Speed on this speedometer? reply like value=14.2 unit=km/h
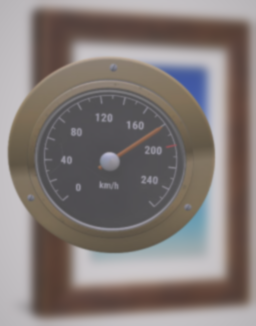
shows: value=180 unit=km/h
